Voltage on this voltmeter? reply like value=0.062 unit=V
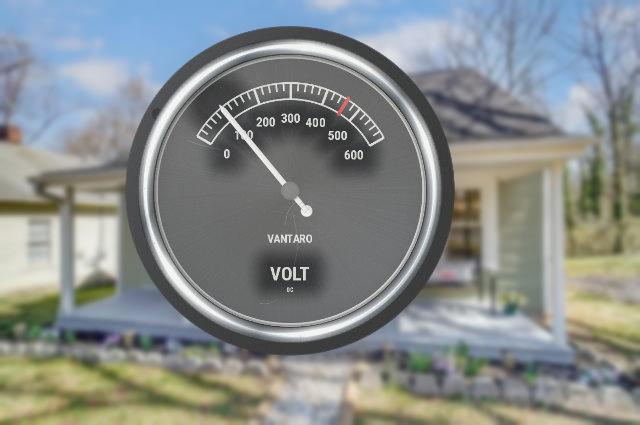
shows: value=100 unit=V
